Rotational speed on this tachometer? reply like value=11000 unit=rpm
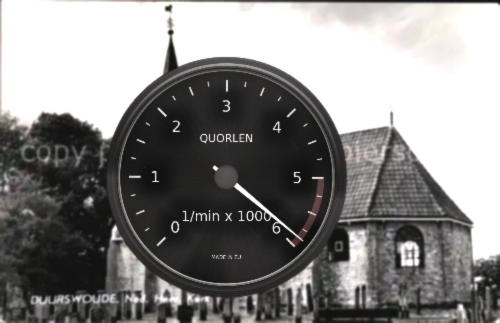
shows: value=5875 unit=rpm
